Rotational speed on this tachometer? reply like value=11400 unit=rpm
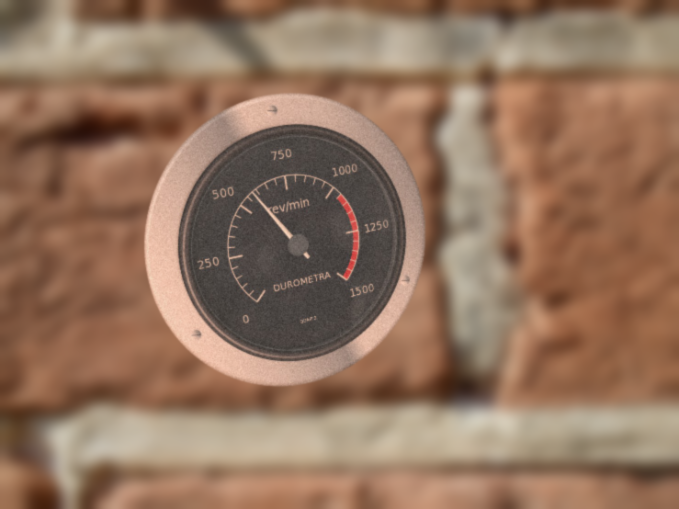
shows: value=575 unit=rpm
